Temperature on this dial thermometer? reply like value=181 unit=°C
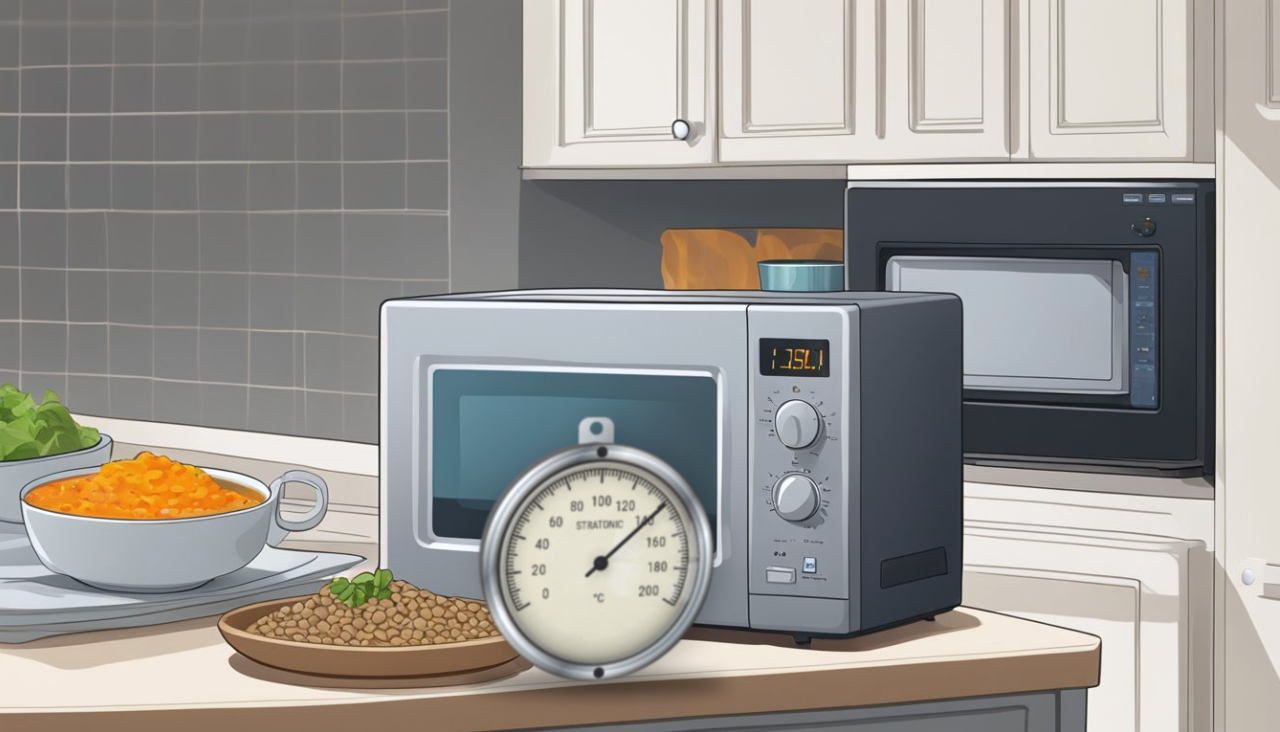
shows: value=140 unit=°C
